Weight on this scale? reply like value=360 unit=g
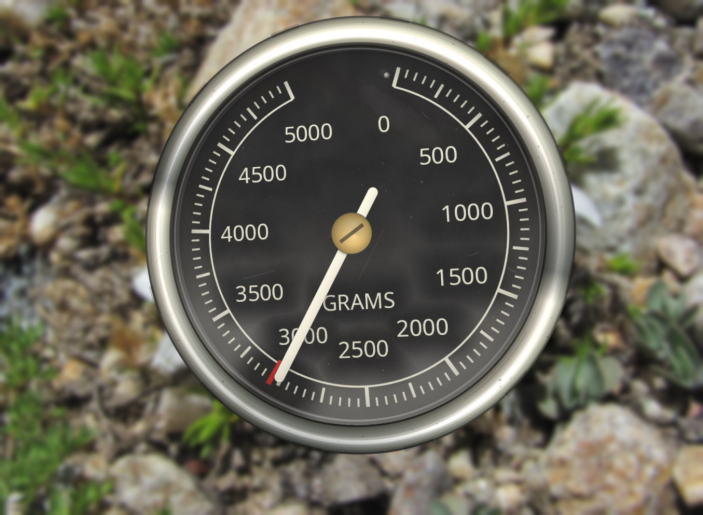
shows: value=3000 unit=g
